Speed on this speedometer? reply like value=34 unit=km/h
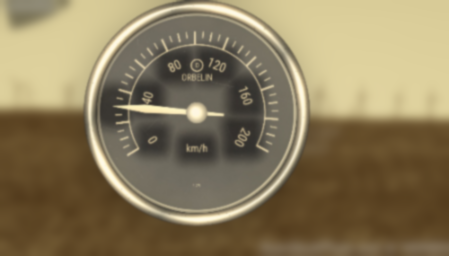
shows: value=30 unit=km/h
